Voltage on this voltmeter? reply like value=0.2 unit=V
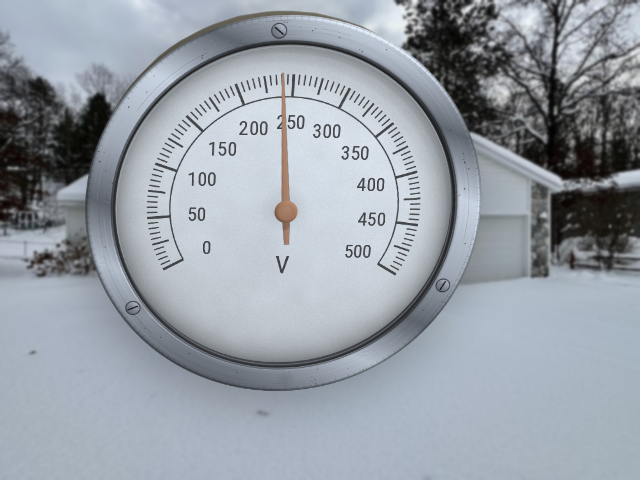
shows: value=240 unit=V
